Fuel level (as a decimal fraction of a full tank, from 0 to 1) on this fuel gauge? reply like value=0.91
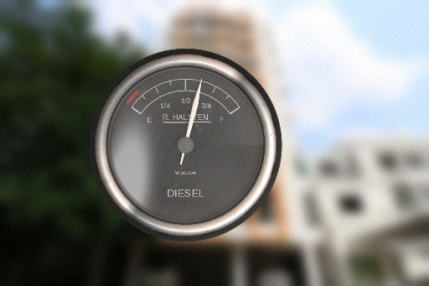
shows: value=0.625
